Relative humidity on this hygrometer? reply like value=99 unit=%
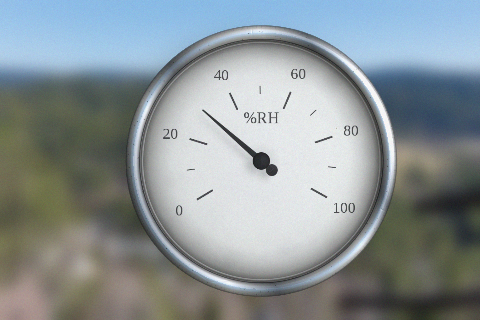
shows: value=30 unit=%
